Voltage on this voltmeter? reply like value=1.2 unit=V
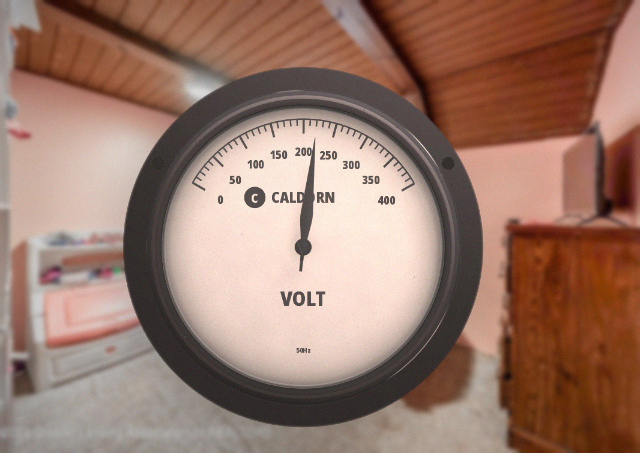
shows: value=220 unit=V
